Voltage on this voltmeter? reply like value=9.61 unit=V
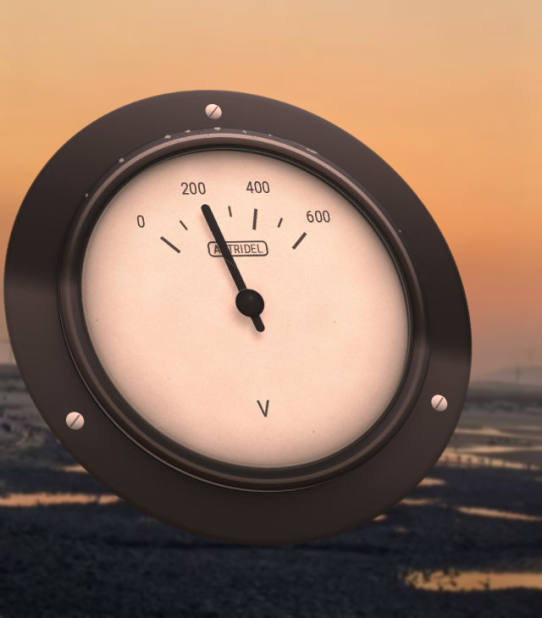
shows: value=200 unit=V
